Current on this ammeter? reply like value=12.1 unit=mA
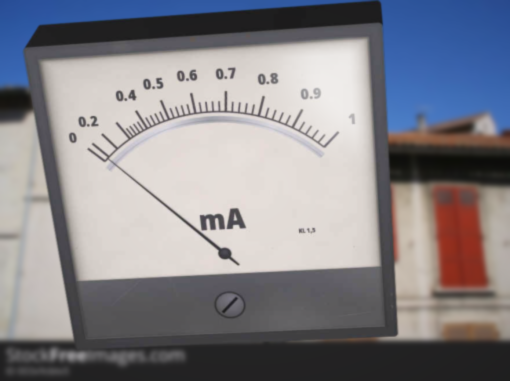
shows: value=0.1 unit=mA
